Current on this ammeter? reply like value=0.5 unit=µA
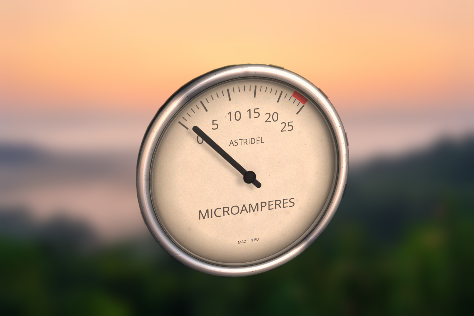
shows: value=1 unit=µA
